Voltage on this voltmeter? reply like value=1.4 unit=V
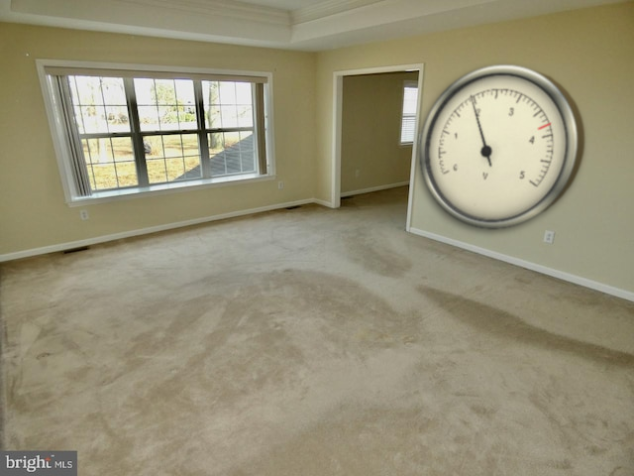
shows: value=2 unit=V
